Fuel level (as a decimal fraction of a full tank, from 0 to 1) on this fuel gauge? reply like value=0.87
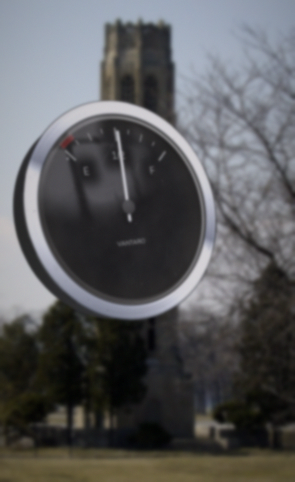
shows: value=0.5
